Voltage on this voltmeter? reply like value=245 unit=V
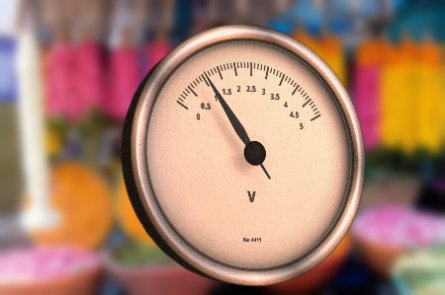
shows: value=1 unit=V
